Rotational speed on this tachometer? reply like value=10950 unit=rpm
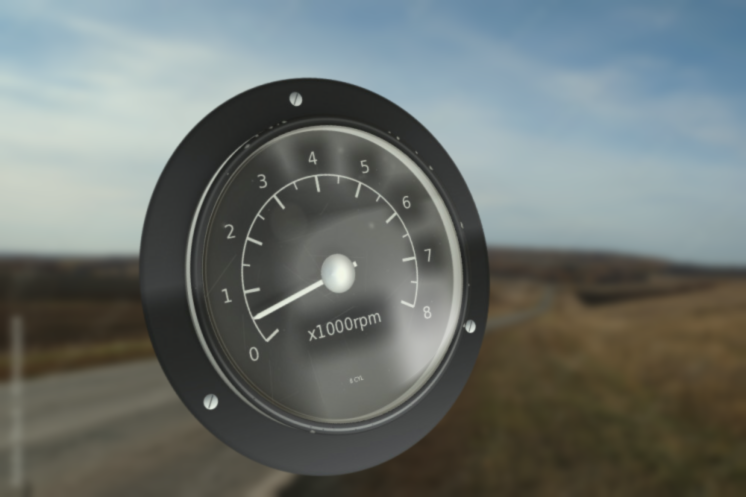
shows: value=500 unit=rpm
